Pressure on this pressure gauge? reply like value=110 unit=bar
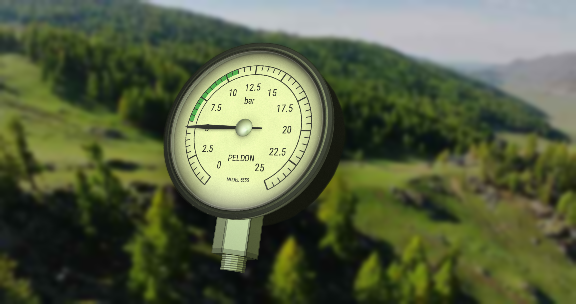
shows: value=5 unit=bar
